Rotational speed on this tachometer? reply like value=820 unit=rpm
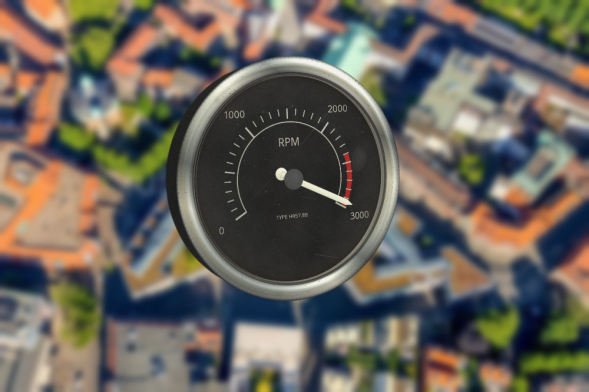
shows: value=2950 unit=rpm
